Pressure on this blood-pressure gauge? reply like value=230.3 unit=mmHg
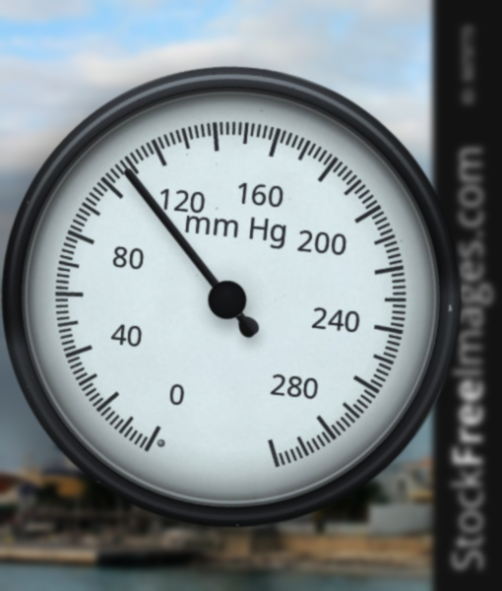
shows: value=108 unit=mmHg
